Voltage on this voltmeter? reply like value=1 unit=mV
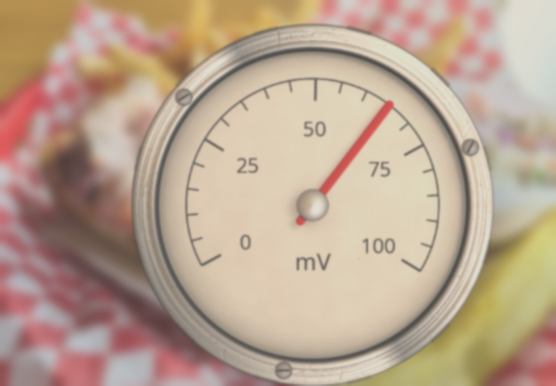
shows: value=65 unit=mV
